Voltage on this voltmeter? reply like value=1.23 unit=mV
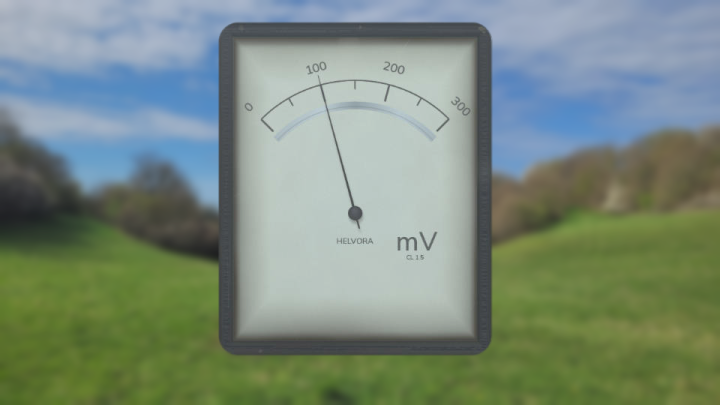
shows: value=100 unit=mV
